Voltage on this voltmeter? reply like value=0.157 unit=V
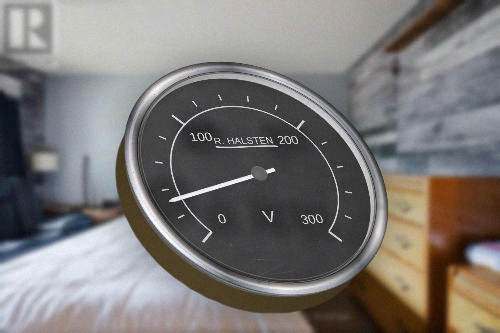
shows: value=30 unit=V
